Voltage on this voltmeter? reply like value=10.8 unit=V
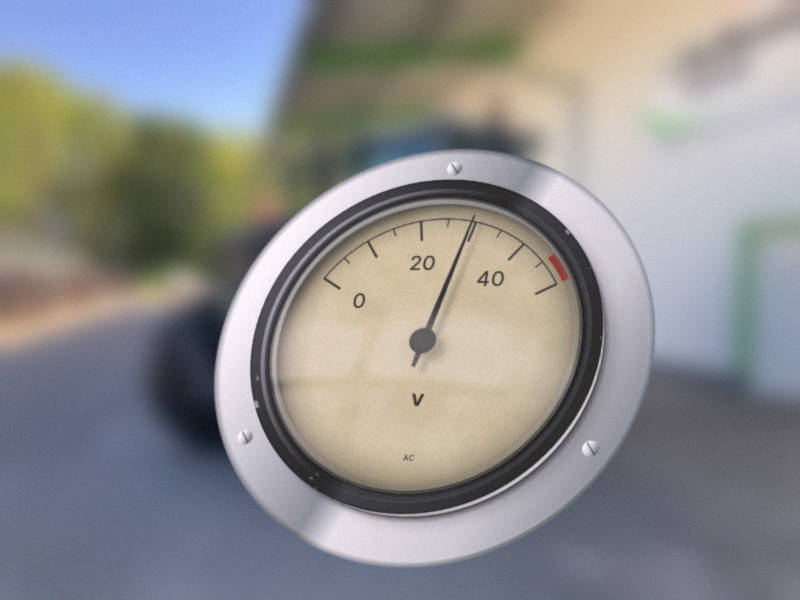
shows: value=30 unit=V
